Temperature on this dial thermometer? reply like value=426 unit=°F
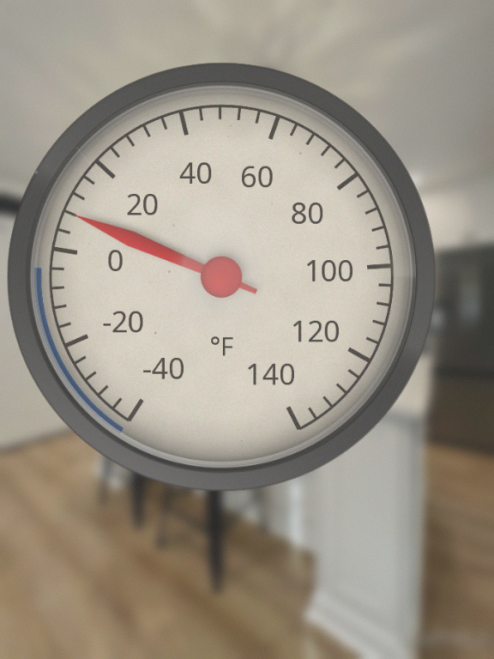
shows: value=8 unit=°F
